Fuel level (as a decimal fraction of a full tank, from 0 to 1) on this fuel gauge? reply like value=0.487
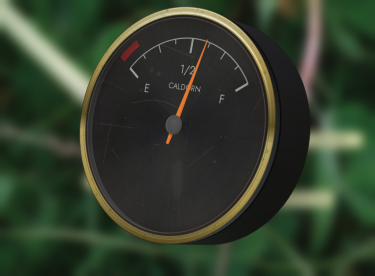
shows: value=0.625
